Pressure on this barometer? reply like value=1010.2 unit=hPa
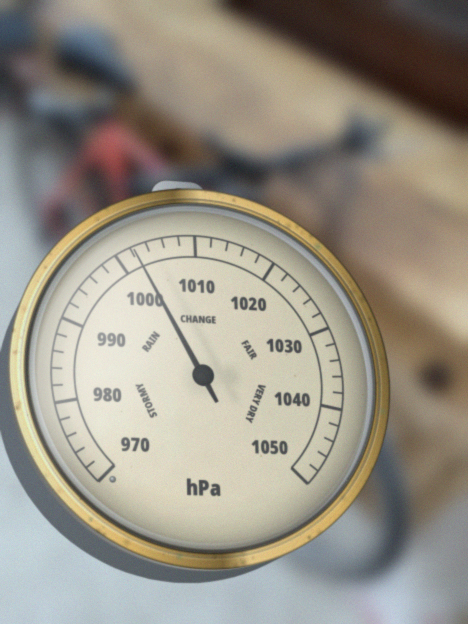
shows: value=1002 unit=hPa
